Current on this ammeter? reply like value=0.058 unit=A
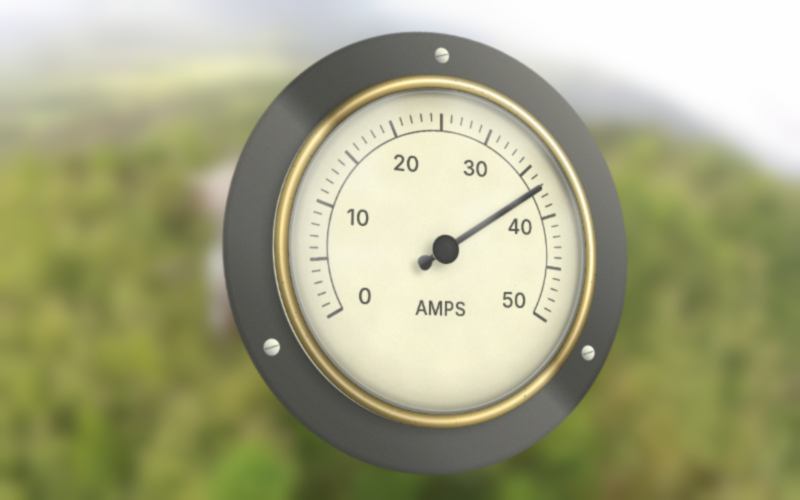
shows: value=37 unit=A
